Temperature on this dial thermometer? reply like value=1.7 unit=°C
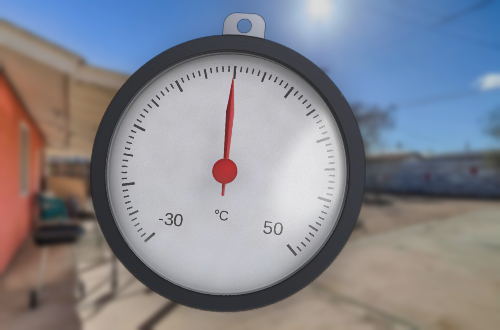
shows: value=10 unit=°C
